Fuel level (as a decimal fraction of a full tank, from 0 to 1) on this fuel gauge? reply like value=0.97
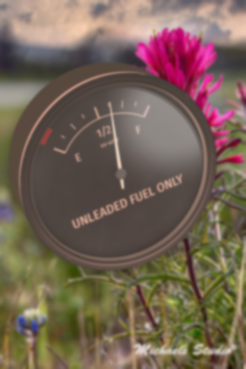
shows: value=0.625
